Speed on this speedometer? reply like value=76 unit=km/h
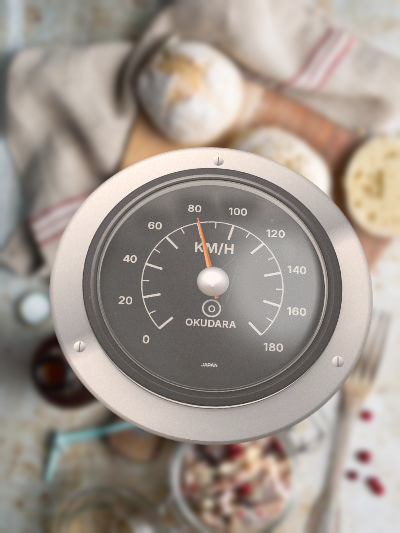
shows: value=80 unit=km/h
